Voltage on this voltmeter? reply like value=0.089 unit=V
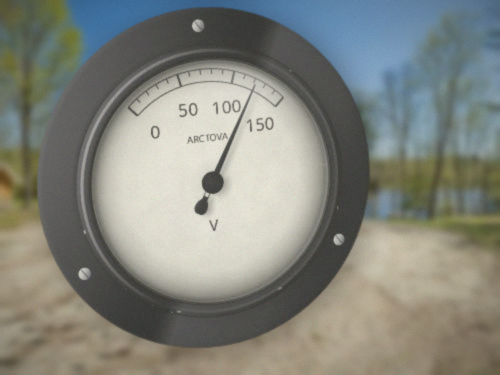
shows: value=120 unit=V
